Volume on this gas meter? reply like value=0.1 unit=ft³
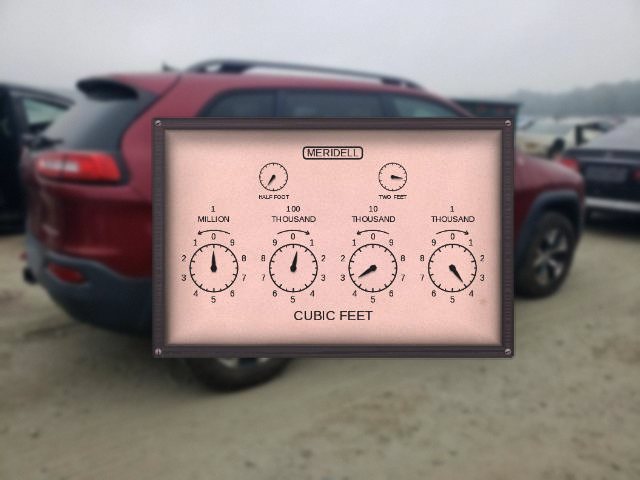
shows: value=3400 unit=ft³
